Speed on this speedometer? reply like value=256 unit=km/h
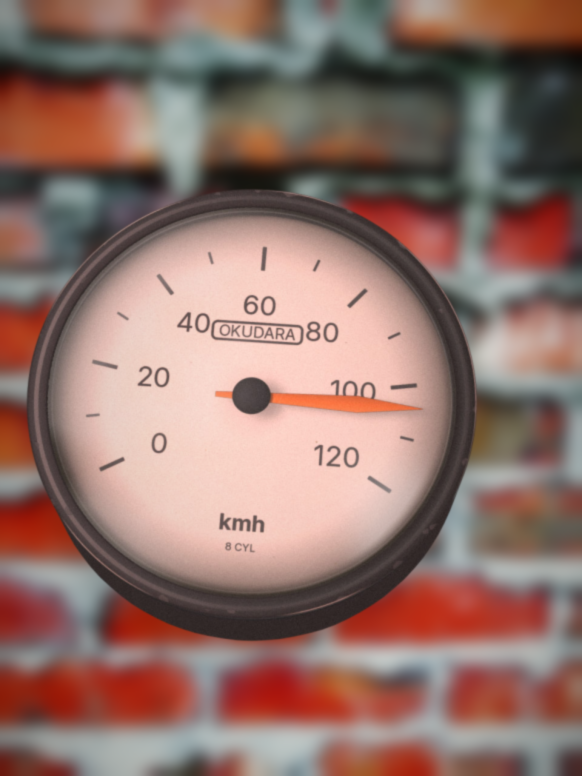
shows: value=105 unit=km/h
